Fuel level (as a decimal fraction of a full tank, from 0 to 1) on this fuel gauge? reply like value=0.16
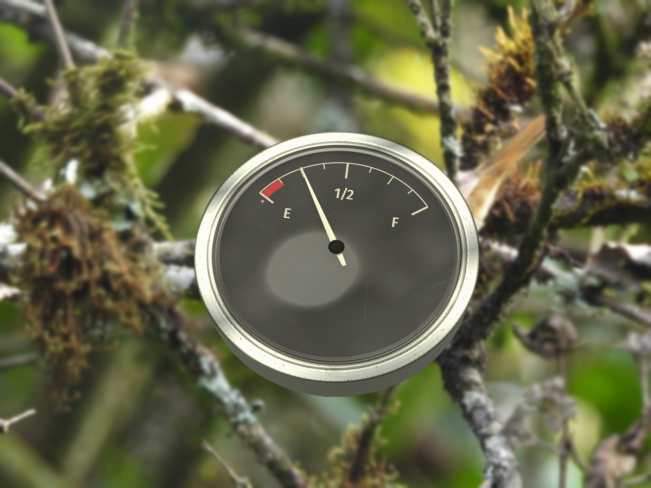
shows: value=0.25
